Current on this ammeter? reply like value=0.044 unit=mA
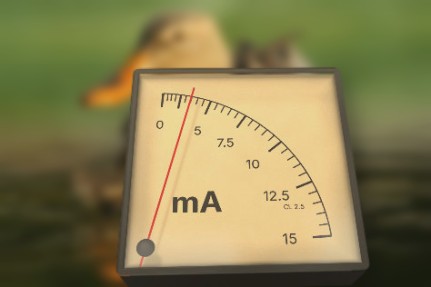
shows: value=3.5 unit=mA
